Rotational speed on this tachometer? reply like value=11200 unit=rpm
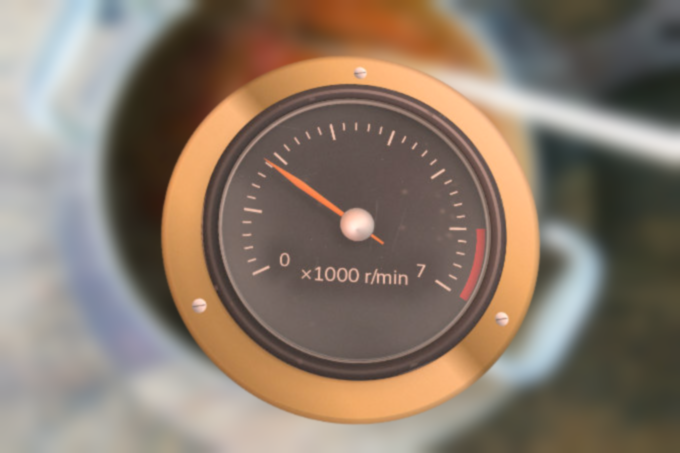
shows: value=1800 unit=rpm
